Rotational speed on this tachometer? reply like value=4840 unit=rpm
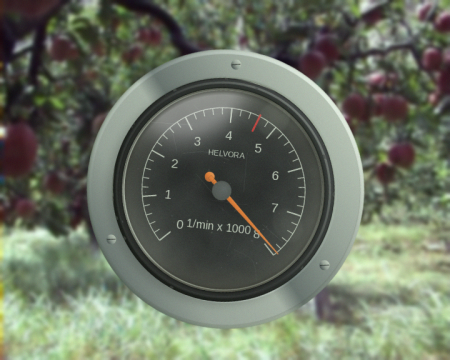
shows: value=7900 unit=rpm
